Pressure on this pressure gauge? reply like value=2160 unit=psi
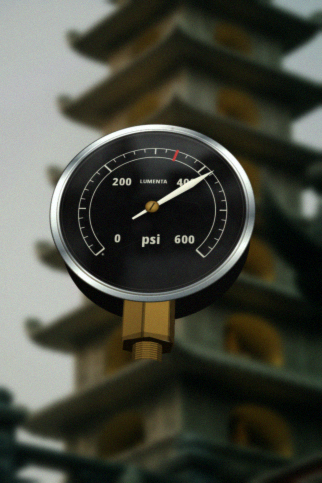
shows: value=420 unit=psi
